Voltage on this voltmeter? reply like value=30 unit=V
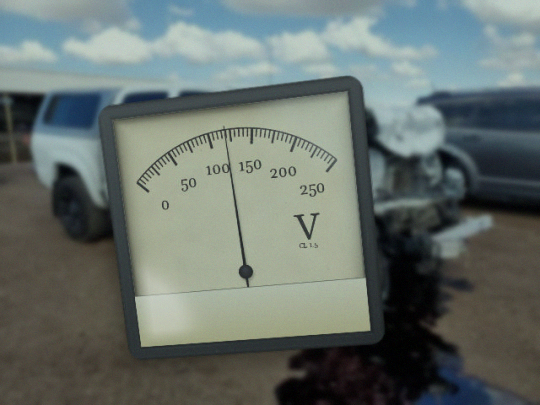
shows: value=120 unit=V
